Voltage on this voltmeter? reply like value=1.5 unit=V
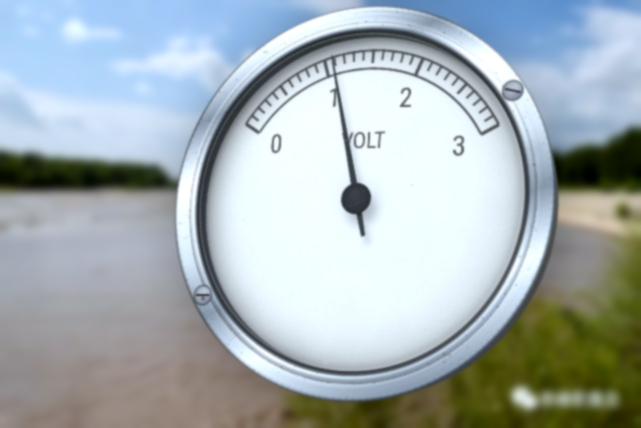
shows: value=1.1 unit=V
